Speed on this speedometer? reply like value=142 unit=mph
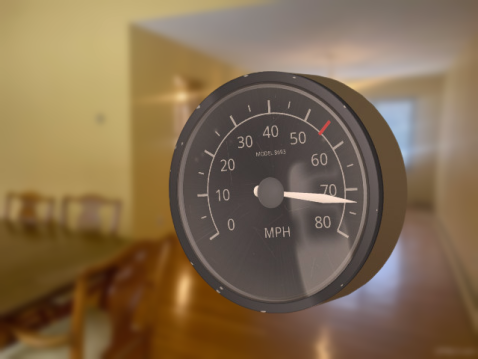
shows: value=72.5 unit=mph
